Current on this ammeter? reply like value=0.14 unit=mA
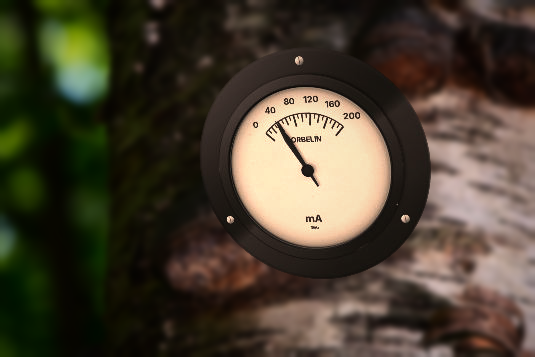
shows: value=40 unit=mA
